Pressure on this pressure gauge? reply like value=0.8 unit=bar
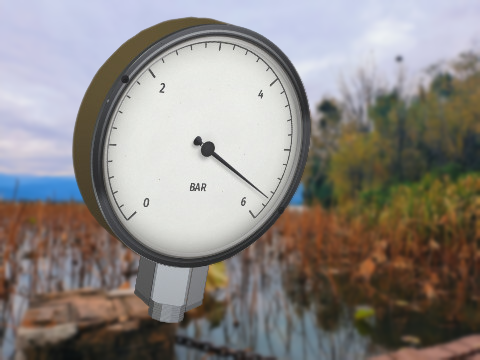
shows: value=5.7 unit=bar
